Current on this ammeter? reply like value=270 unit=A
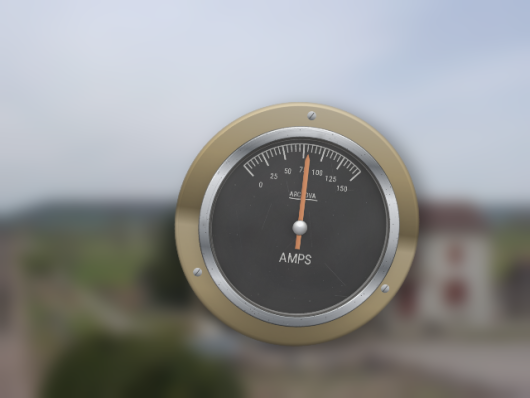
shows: value=80 unit=A
